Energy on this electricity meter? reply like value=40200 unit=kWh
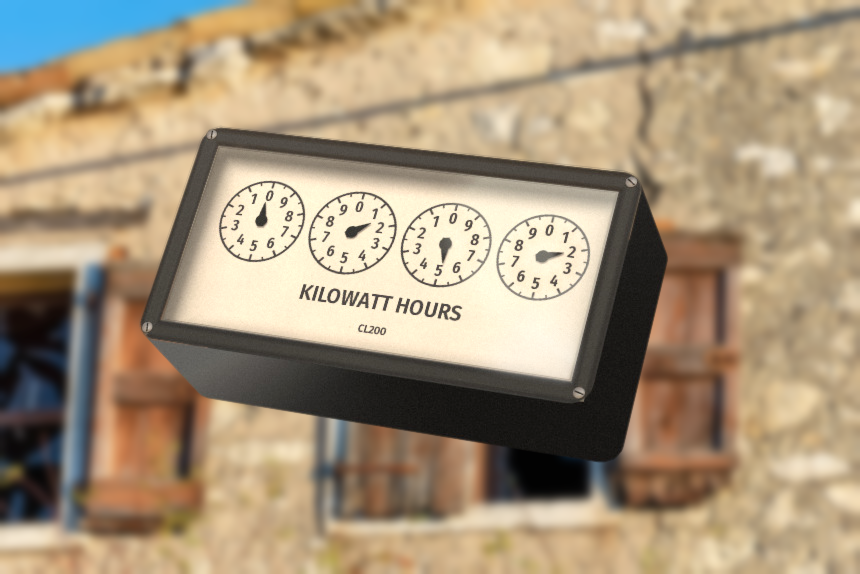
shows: value=152 unit=kWh
